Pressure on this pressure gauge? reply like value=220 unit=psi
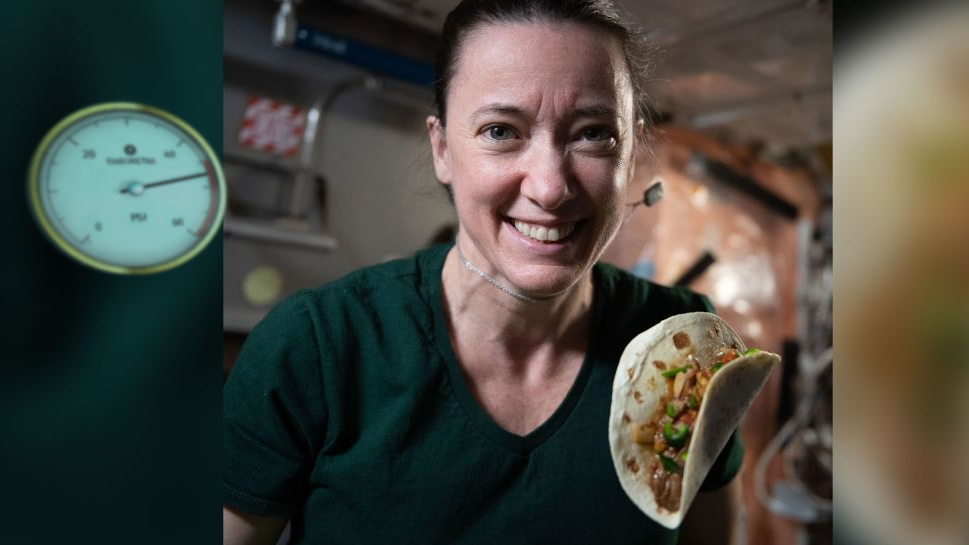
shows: value=47.5 unit=psi
